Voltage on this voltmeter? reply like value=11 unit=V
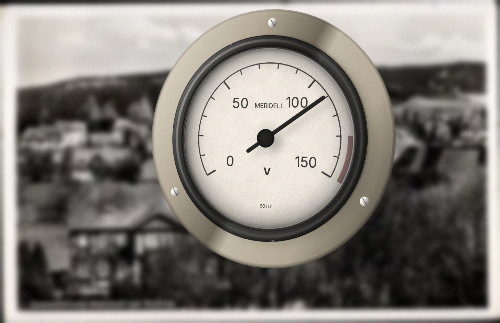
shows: value=110 unit=V
